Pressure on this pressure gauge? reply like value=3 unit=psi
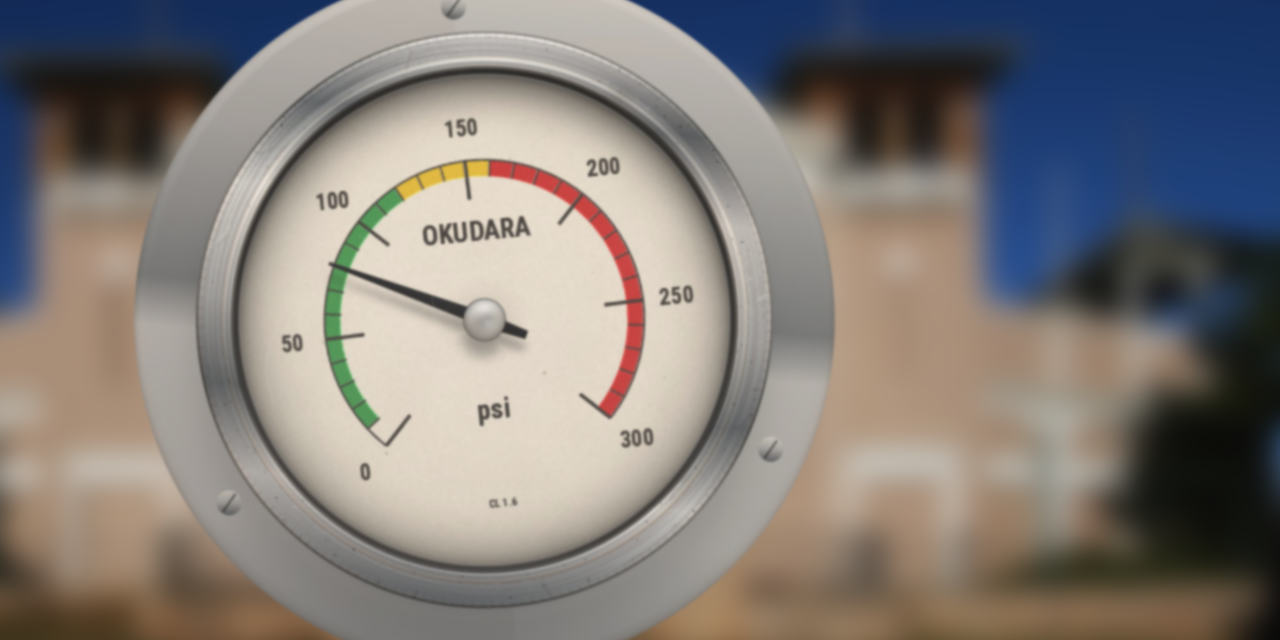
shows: value=80 unit=psi
